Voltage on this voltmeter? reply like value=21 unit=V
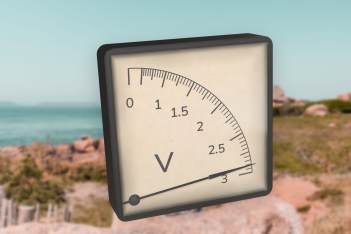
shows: value=2.9 unit=V
